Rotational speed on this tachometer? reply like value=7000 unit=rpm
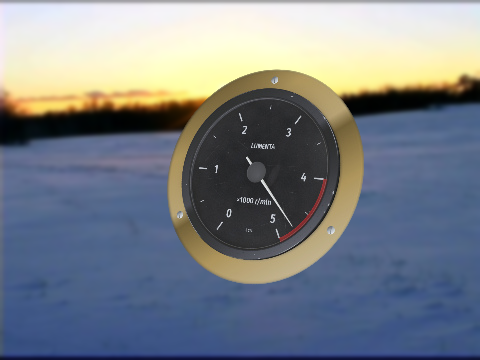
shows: value=4750 unit=rpm
